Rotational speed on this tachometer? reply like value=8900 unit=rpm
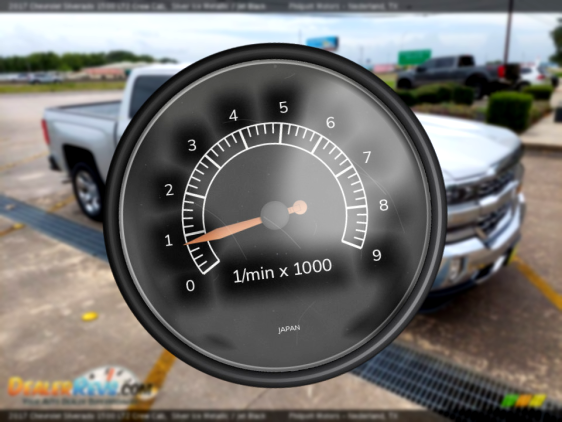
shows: value=800 unit=rpm
